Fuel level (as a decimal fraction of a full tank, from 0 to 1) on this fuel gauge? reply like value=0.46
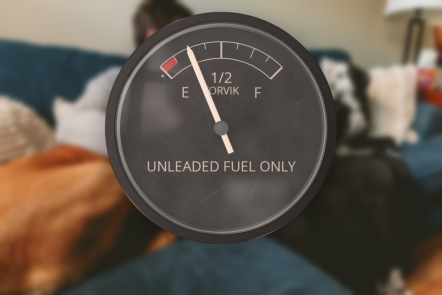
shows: value=0.25
